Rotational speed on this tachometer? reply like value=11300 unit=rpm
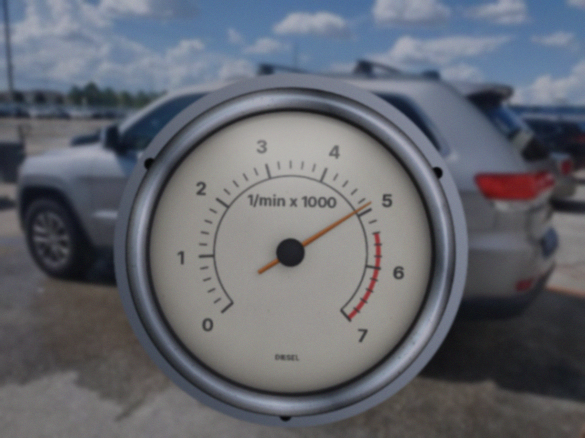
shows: value=4900 unit=rpm
